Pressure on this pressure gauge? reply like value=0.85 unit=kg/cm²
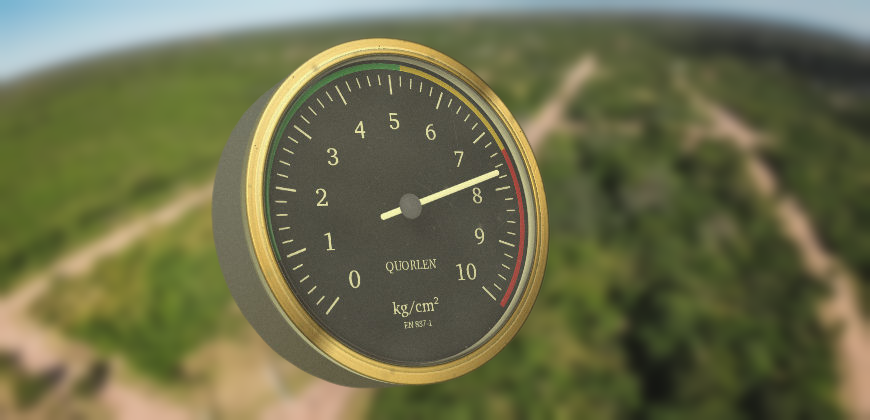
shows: value=7.7 unit=kg/cm²
